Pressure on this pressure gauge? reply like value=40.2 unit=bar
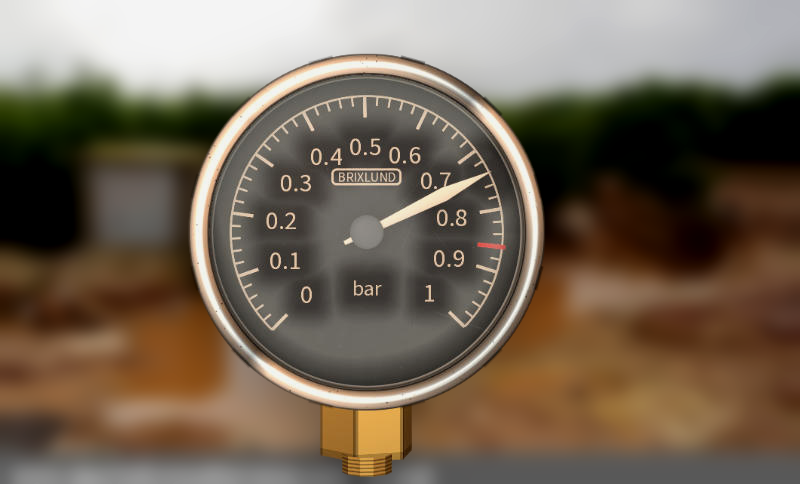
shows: value=0.74 unit=bar
